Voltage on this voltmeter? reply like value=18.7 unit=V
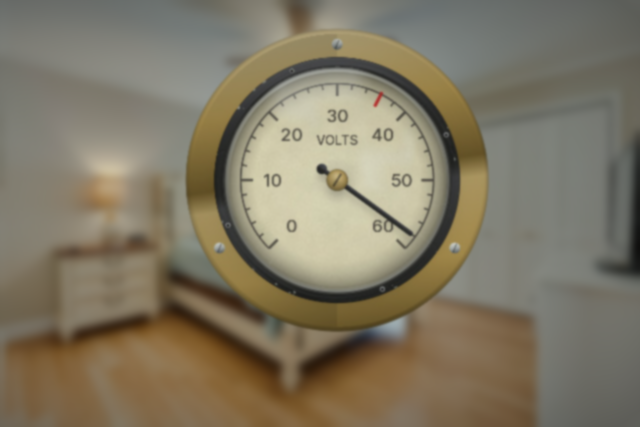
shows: value=58 unit=V
